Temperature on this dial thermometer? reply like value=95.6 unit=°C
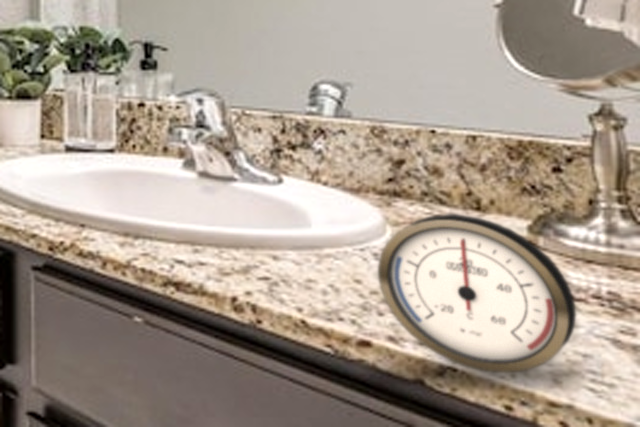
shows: value=20 unit=°C
